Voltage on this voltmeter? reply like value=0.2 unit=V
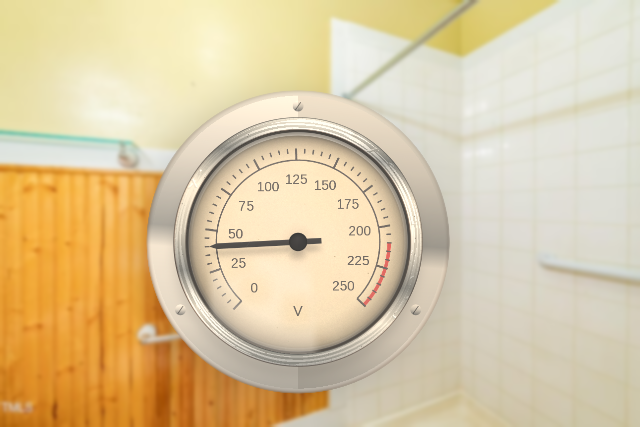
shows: value=40 unit=V
